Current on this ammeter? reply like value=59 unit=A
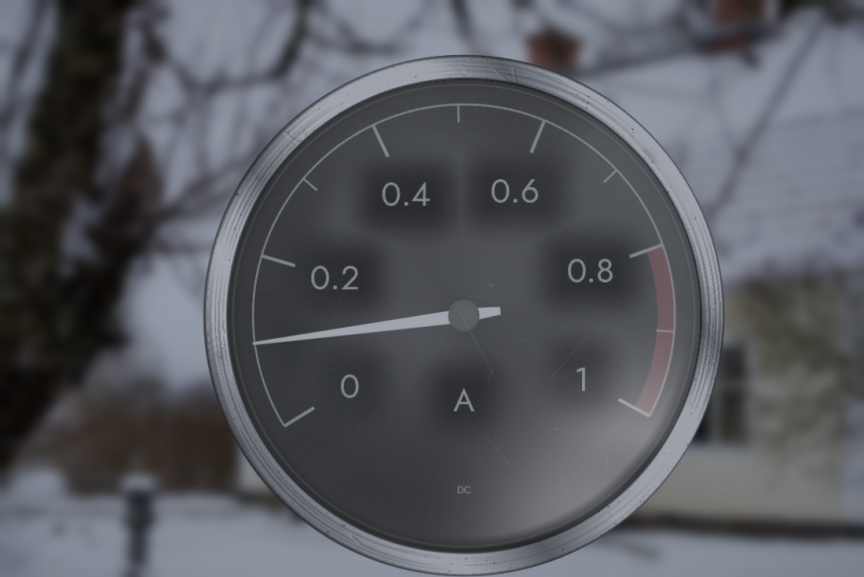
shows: value=0.1 unit=A
